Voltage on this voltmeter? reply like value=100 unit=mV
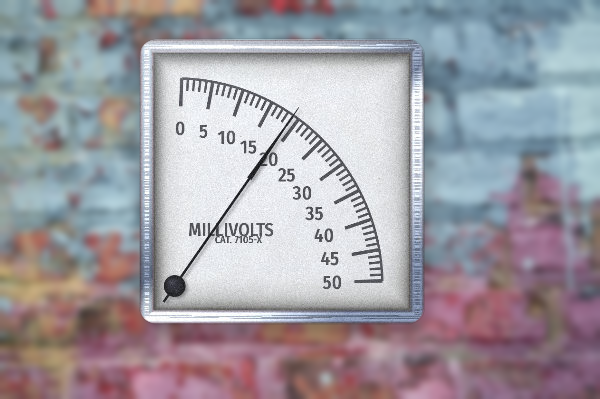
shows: value=19 unit=mV
